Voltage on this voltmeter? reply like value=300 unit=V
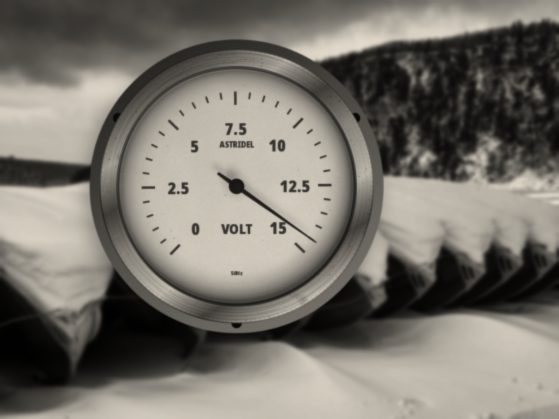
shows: value=14.5 unit=V
